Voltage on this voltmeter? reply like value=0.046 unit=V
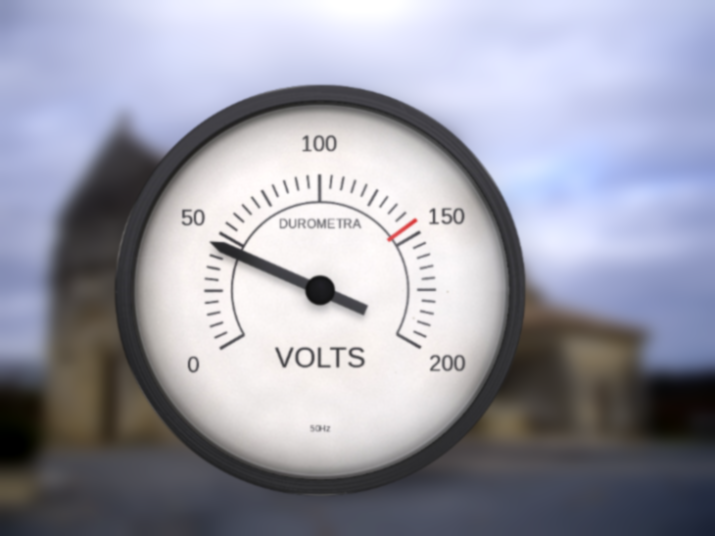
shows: value=45 unit=V
